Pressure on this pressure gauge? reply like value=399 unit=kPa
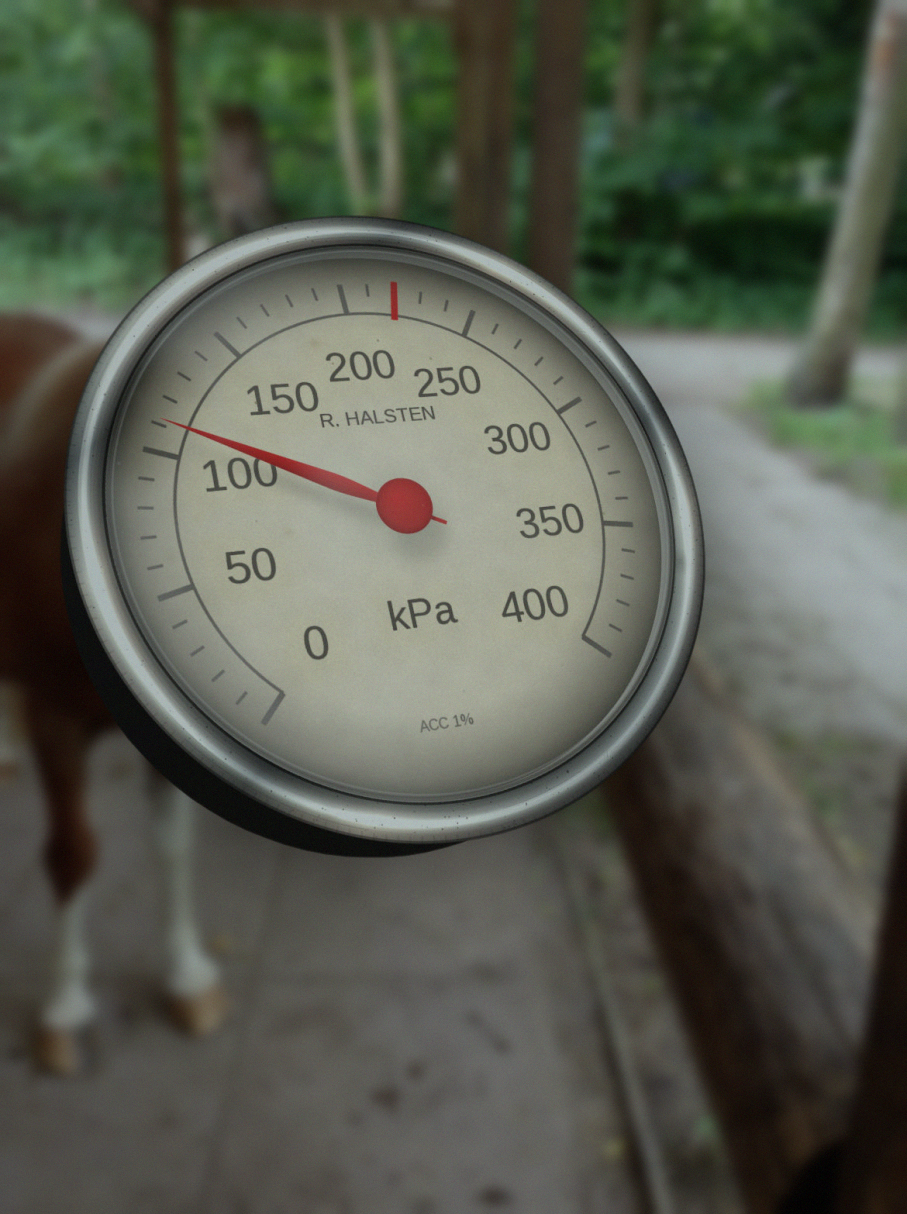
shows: value=110 unit=kPa
